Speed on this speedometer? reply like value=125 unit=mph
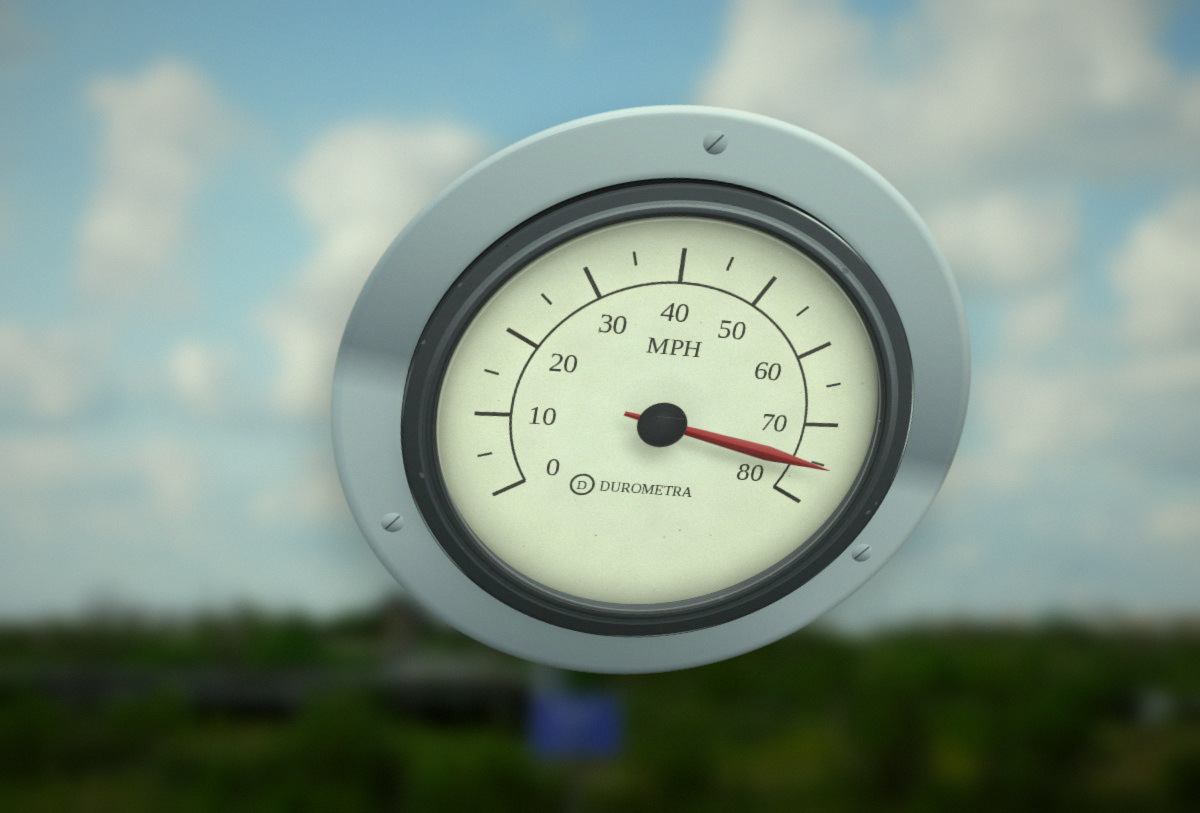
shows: value=75 unit=mph
